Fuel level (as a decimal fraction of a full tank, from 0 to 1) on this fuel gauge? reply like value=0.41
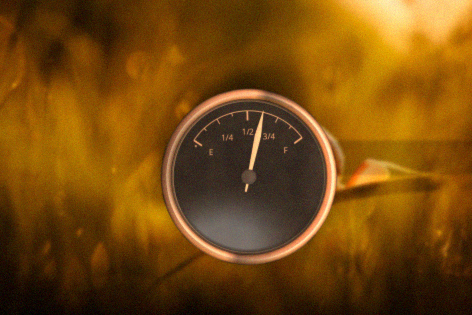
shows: value=0.625
